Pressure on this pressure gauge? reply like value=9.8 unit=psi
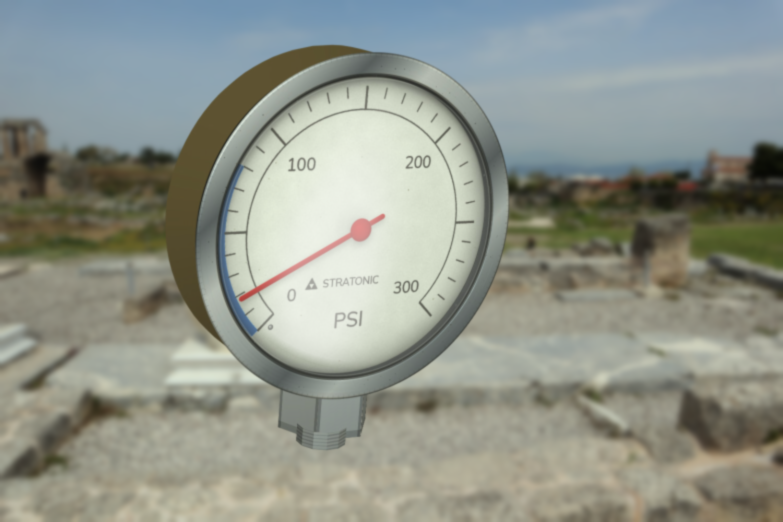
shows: value=20 unit=psi
